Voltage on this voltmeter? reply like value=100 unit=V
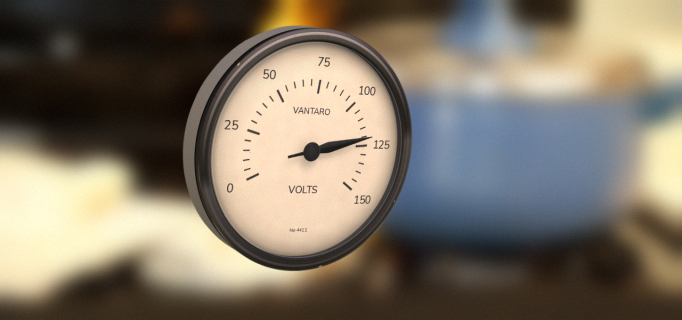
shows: value=120 unit=V
